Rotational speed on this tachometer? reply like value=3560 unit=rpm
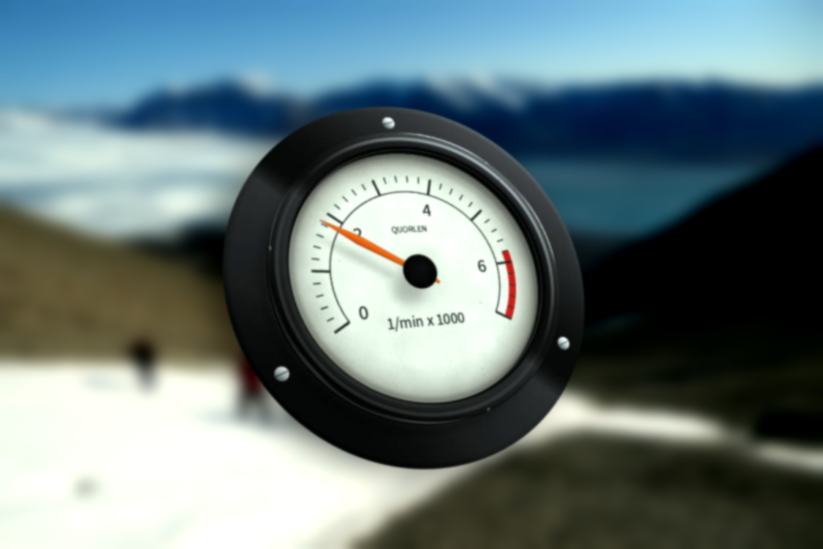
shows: value=1800 unit=rpm
